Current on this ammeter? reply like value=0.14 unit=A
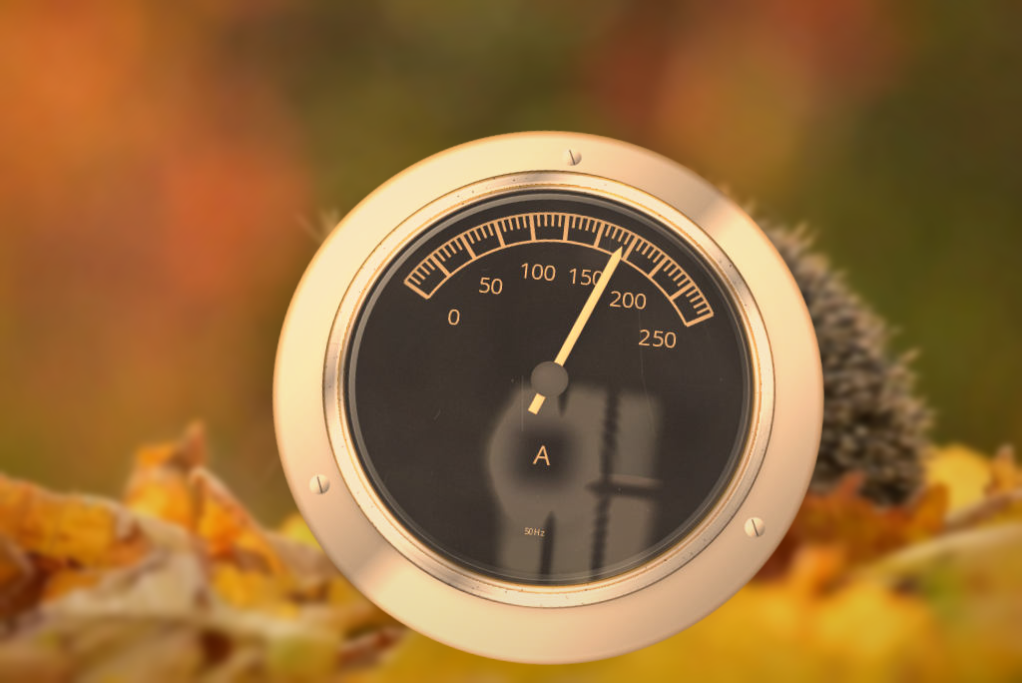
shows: value=170 unit=A
